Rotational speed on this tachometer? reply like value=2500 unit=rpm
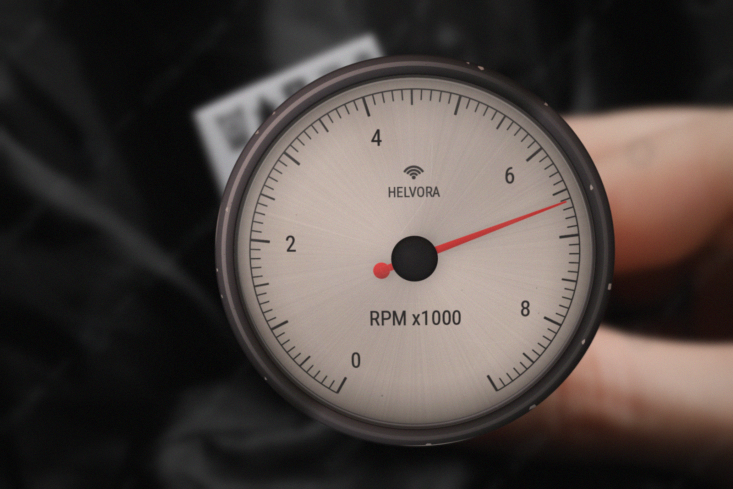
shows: value=6600 unit=rpm
